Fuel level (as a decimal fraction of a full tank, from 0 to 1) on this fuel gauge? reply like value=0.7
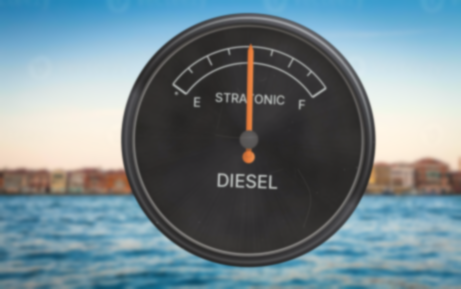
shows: value=0.5
